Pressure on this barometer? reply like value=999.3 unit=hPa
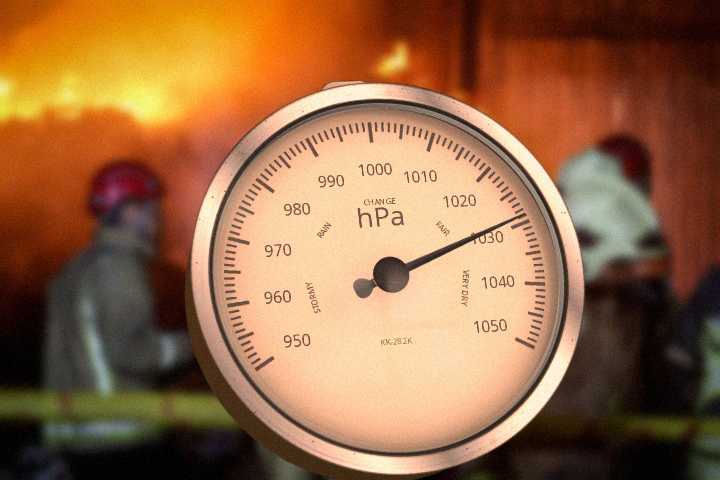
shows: value=1029 unit=hPa
